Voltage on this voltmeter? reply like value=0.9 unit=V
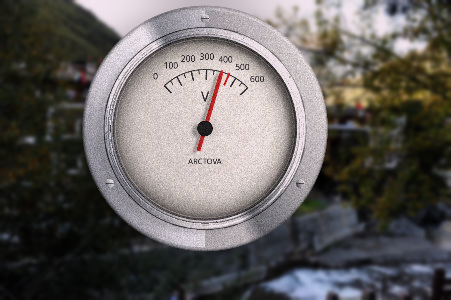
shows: value=400 unit=V
